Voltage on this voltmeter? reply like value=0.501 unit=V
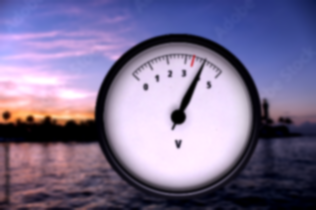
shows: value=4 unit=V
